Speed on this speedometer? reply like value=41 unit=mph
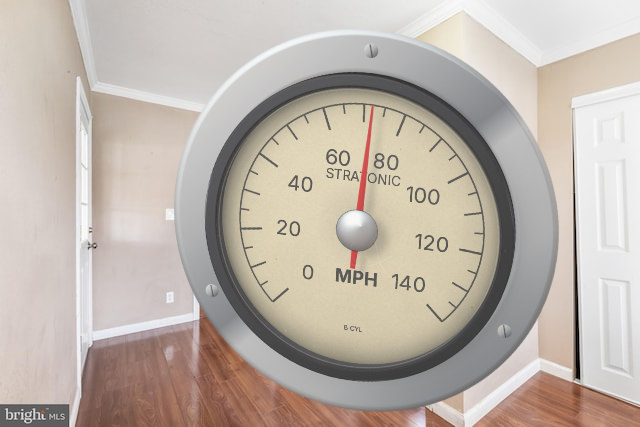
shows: value=72.5 unit=mph
